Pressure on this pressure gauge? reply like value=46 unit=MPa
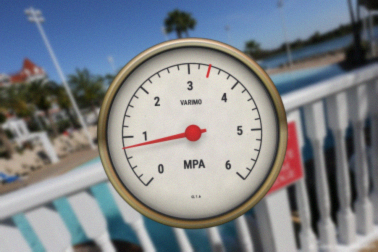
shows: value=0.8 unit=MPa
